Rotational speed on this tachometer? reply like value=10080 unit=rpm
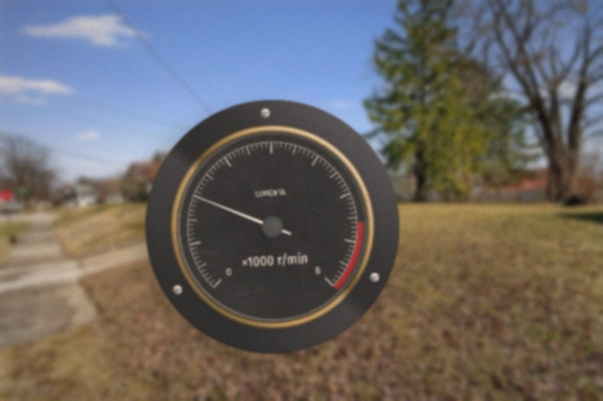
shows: value=2000 unit=rpm
